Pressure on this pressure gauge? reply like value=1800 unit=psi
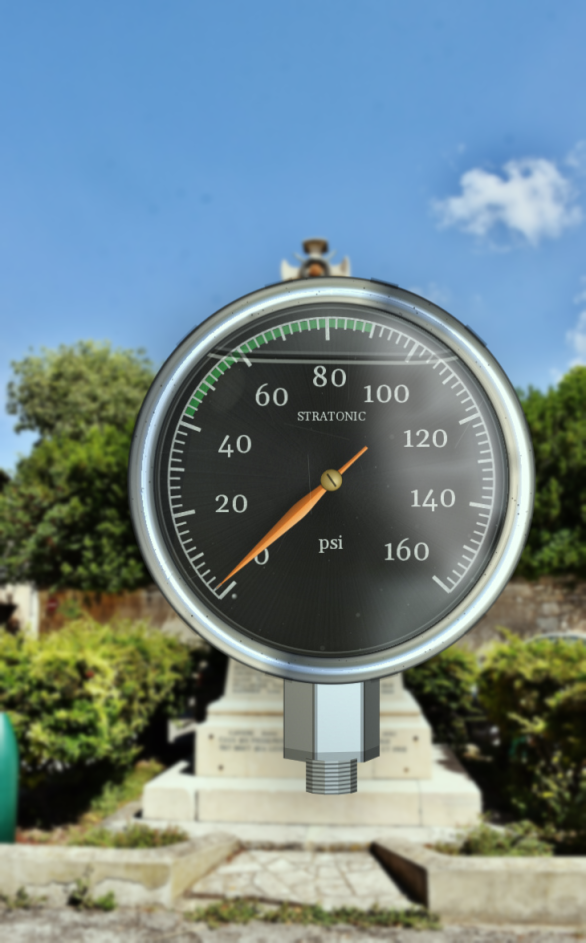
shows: value=2 unit=psi
